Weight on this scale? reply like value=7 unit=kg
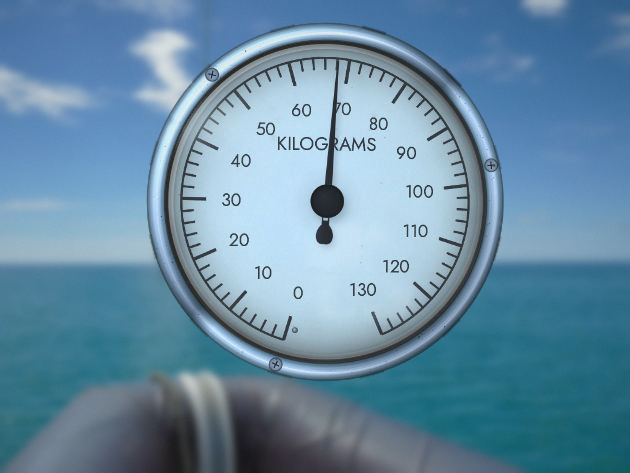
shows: value=68 unit=kg
